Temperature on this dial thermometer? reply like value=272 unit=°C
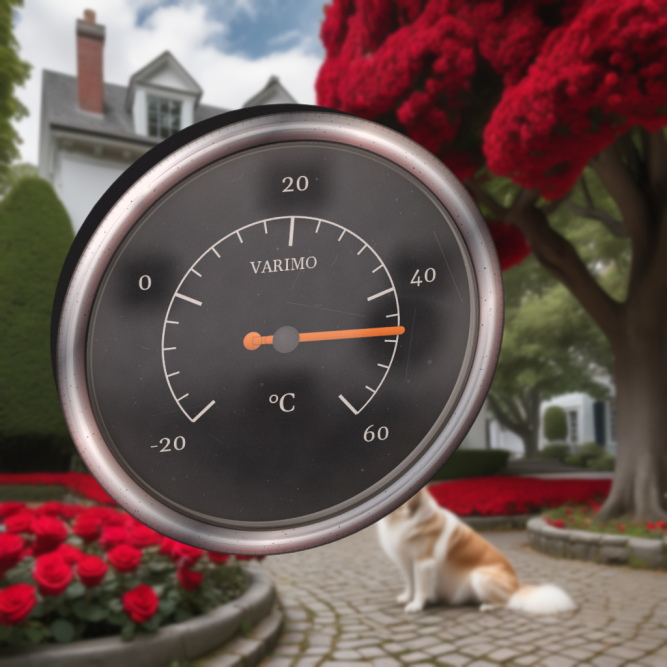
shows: value=46 unit=°C
